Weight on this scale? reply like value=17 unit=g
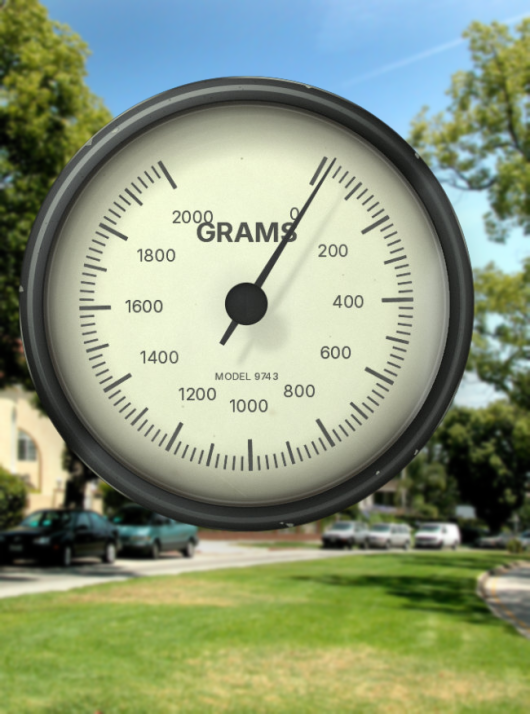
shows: value=20 unit=g
